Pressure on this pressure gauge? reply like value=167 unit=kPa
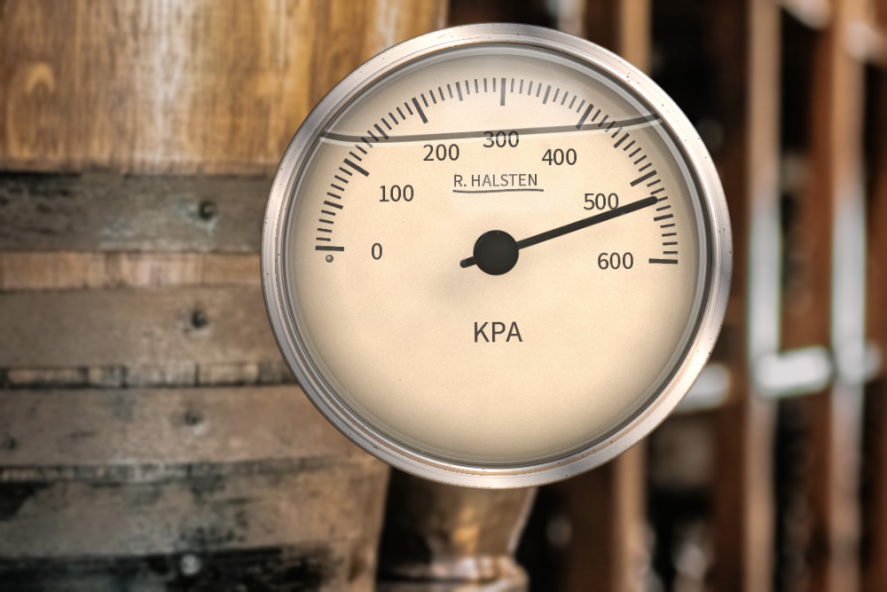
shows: value=530 unit=kPa
